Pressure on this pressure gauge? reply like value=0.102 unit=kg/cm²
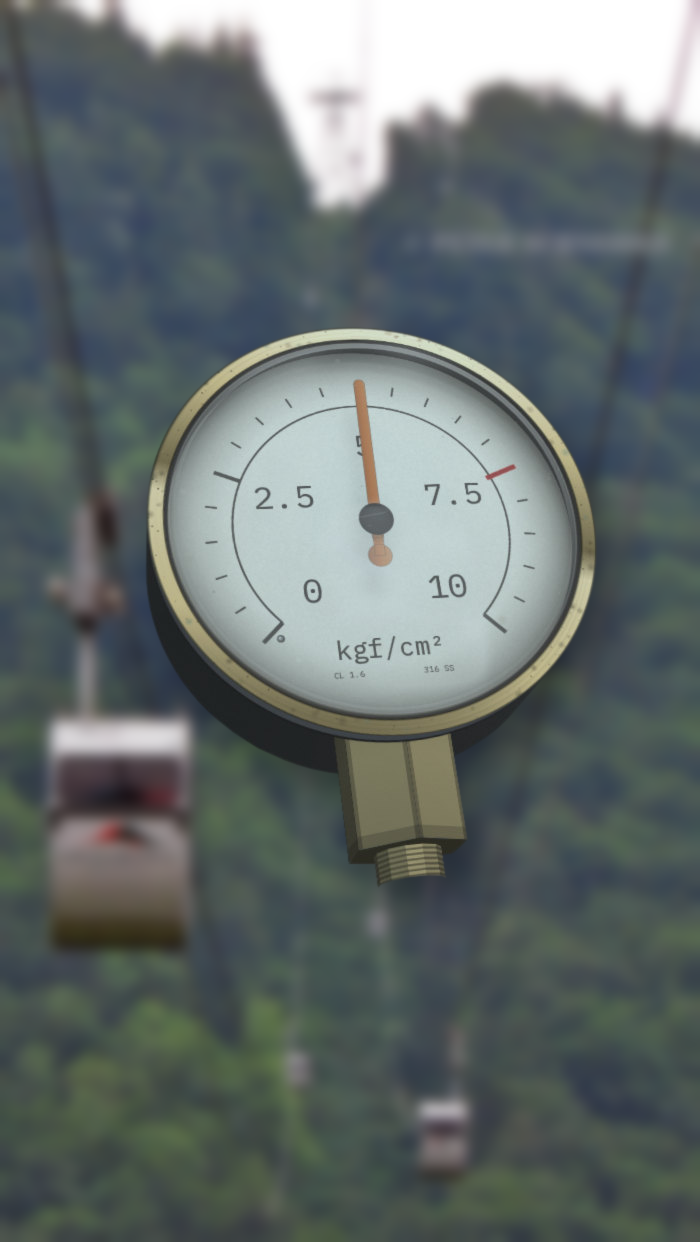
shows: value=5 unit=kg/cm²
